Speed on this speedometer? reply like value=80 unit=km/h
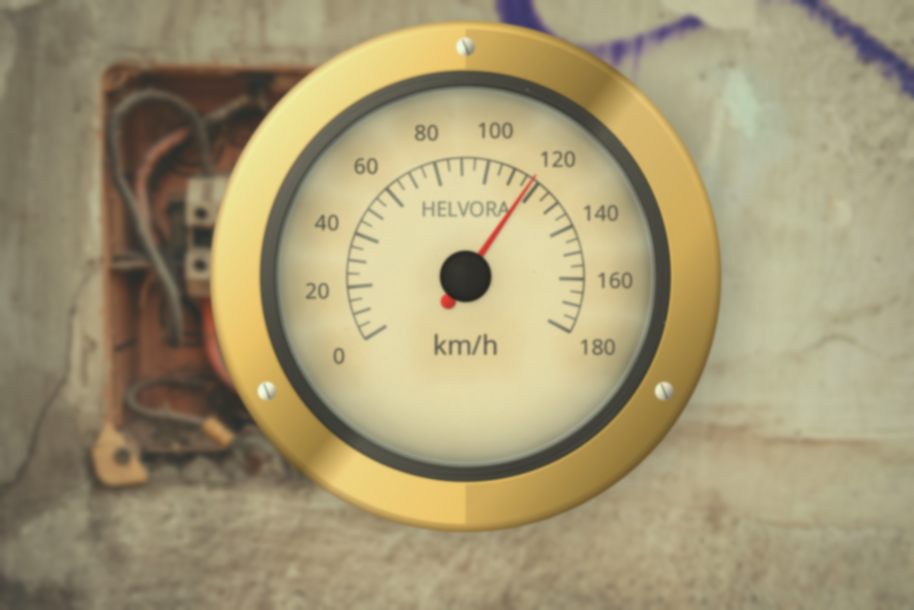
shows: value=117.5 unit=km/h
